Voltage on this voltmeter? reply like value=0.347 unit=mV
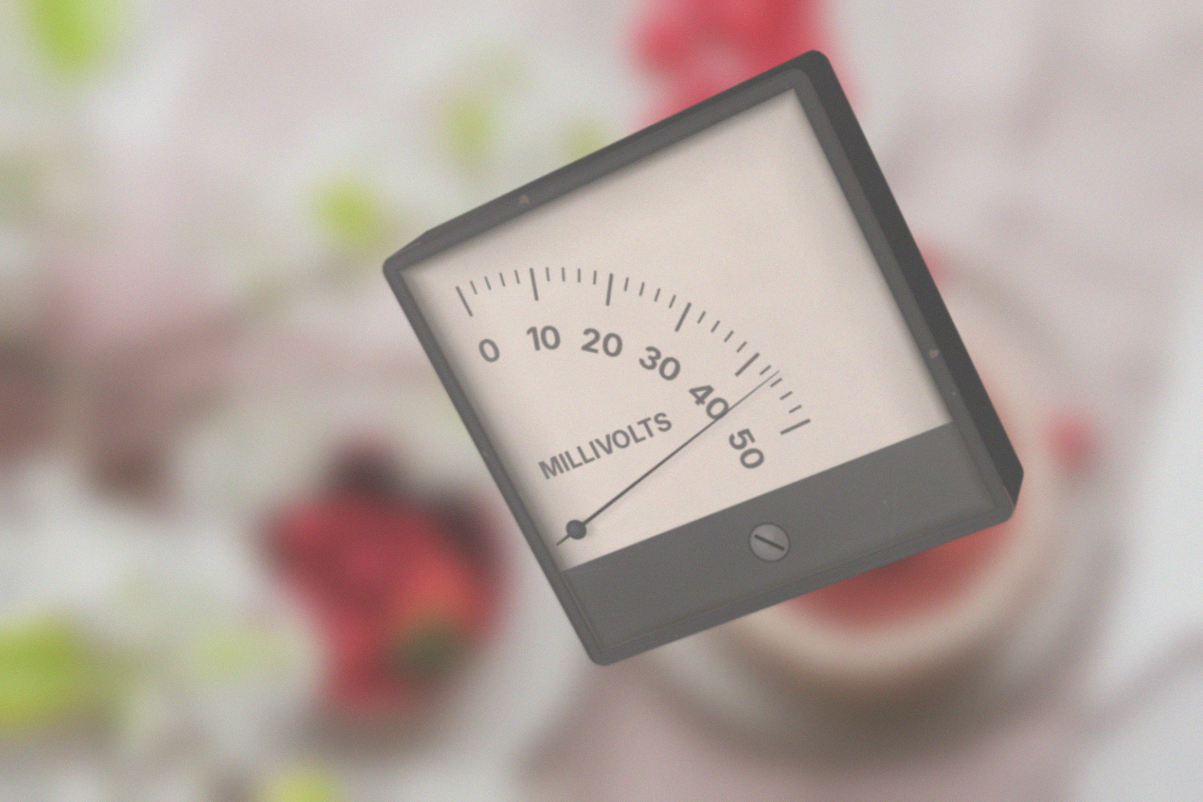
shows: value=43 unit=mV
